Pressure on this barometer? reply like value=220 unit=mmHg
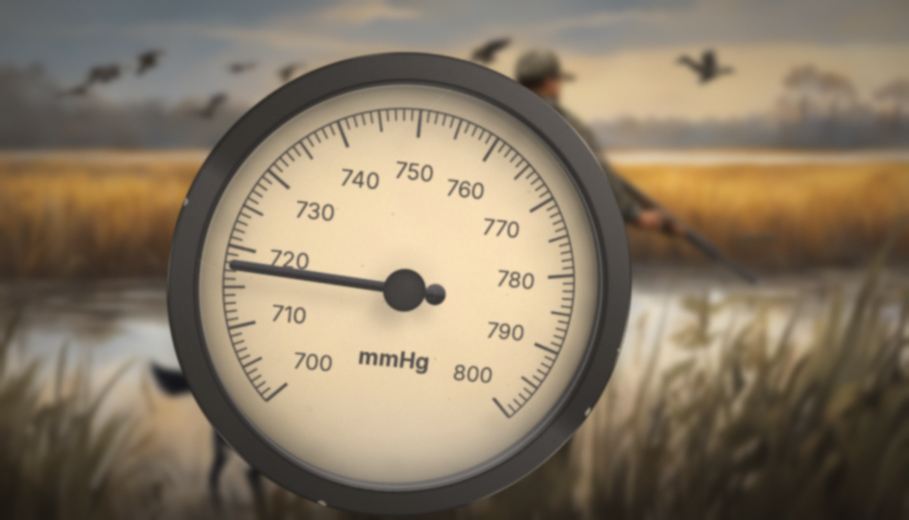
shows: value=718 unit=mmHg
